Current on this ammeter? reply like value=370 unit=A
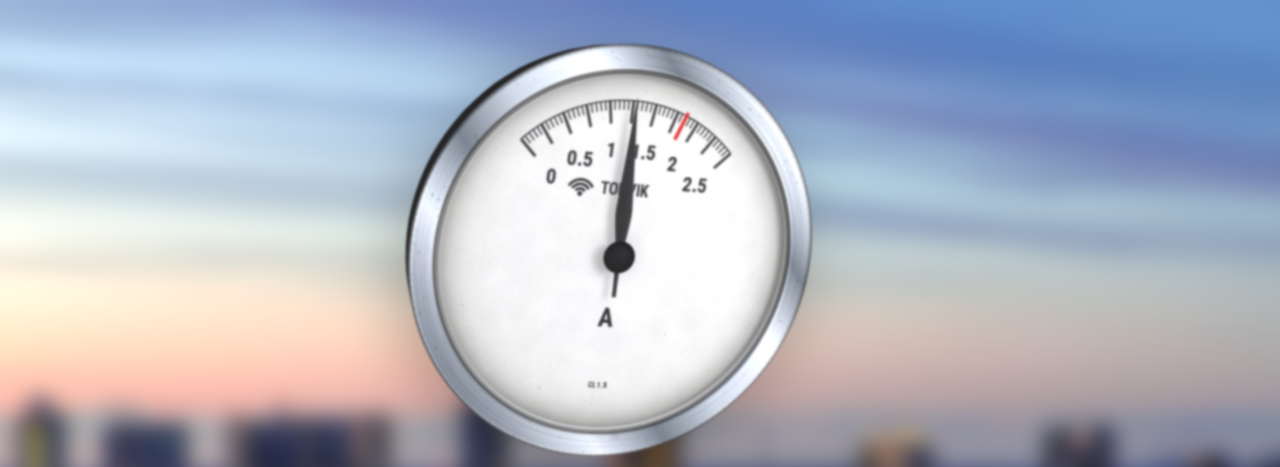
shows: value=1.25 unit=A
